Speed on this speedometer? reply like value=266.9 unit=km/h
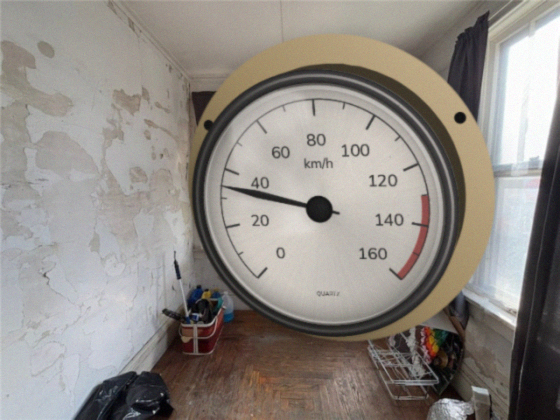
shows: value=35 unit=km/h
